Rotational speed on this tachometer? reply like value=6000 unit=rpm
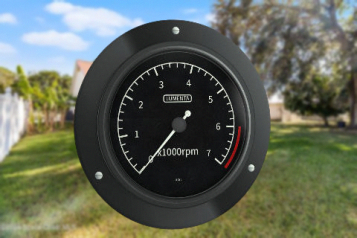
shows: value=0 unit=rpm
